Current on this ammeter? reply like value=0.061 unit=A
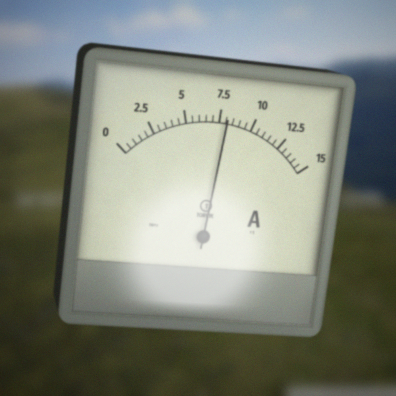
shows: value=8 unit=A
